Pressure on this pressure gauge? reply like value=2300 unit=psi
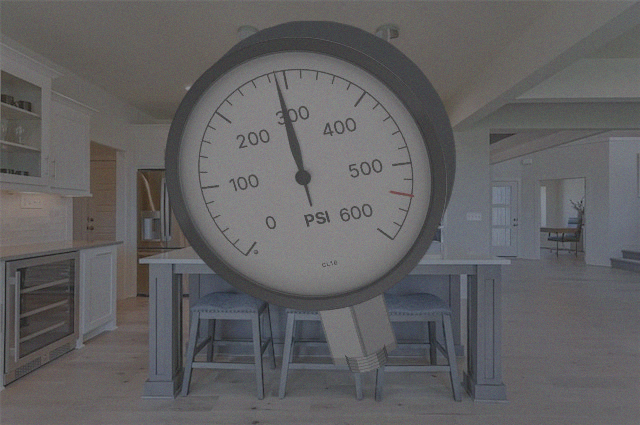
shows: value=290 unit=psi
